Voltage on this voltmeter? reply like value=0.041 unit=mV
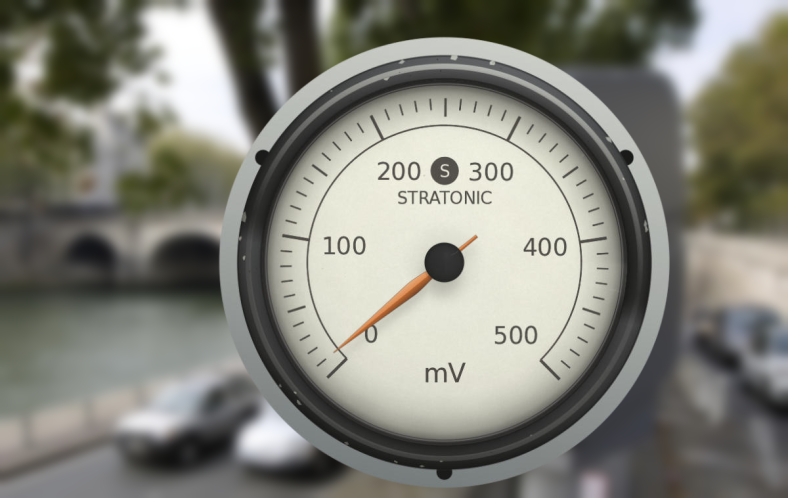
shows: value=10 unit=mV
